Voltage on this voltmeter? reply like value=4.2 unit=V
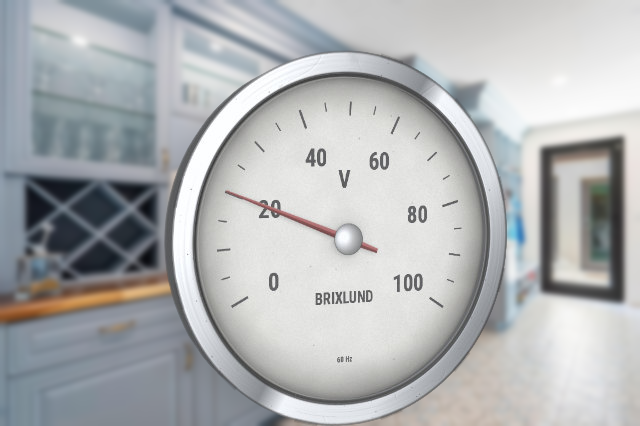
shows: value=20 unit=V
